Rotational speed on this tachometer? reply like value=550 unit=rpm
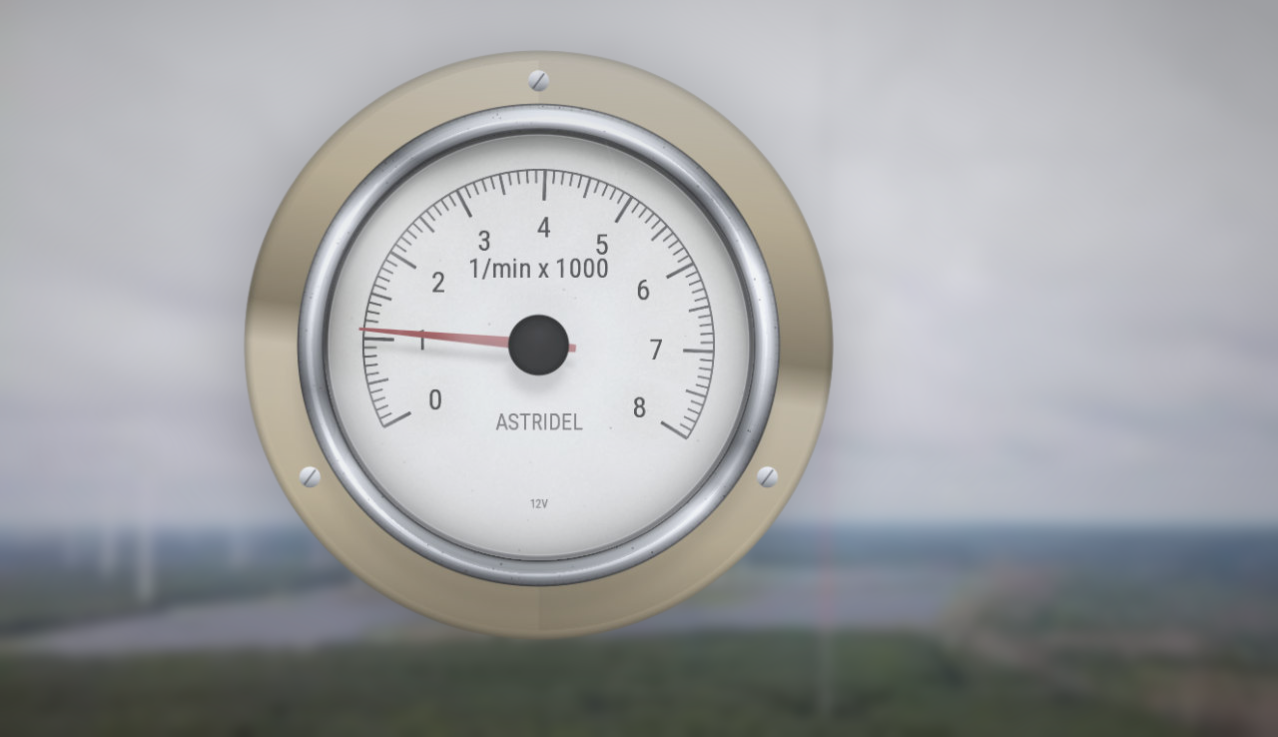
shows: value=1100 unit=rpm
